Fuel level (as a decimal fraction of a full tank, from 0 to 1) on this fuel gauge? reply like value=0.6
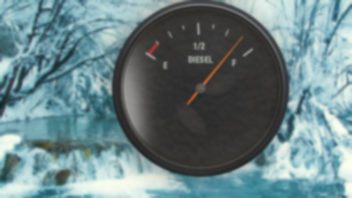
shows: value=0.875
